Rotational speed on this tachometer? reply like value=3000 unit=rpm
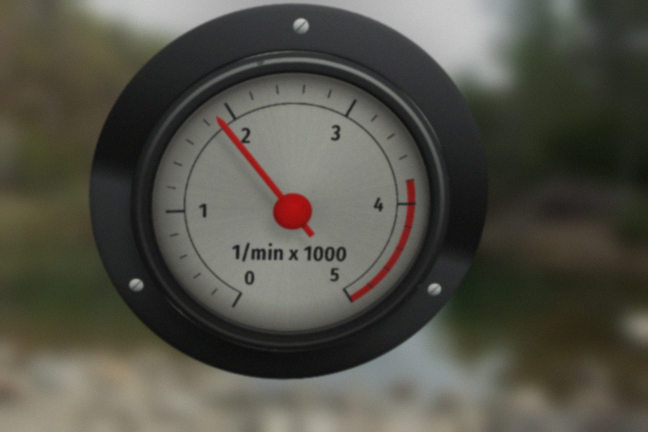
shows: value=1900 unit=rpm
